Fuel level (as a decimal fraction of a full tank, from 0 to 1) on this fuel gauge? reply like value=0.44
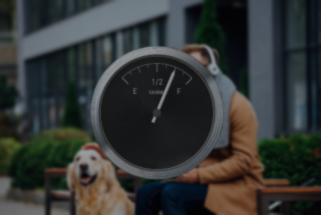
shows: value=0.75
